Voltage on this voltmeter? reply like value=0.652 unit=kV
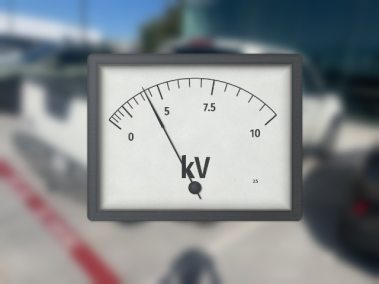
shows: value=4.25 unit=kV
